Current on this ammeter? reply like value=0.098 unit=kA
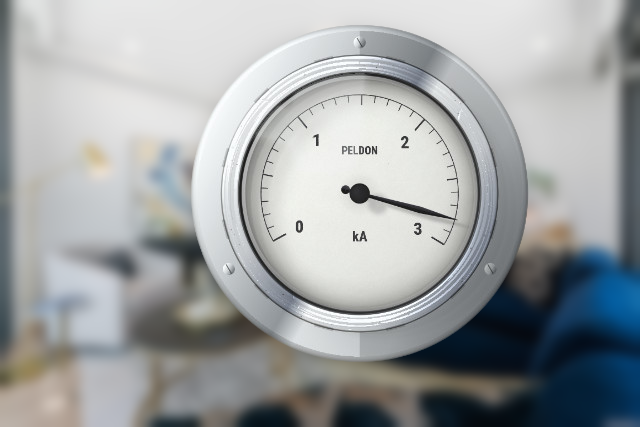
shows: value=2.8 unit=kA
